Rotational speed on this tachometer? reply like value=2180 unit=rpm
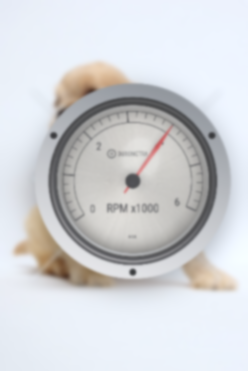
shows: value=4000 unit=rpm
